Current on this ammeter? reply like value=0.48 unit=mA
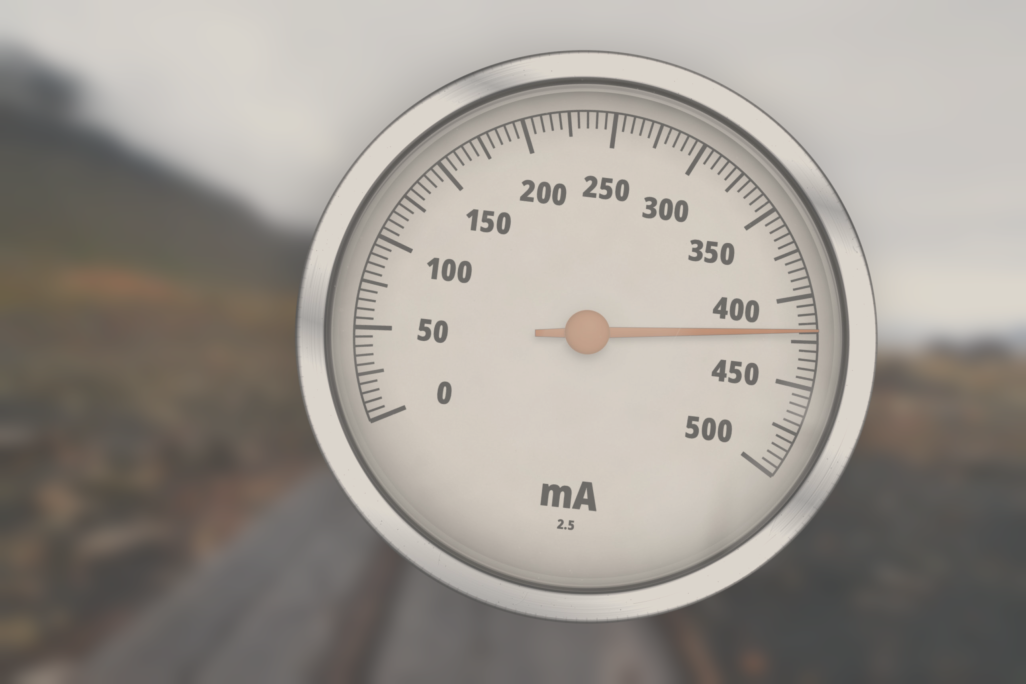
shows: value=420 unit=mA
